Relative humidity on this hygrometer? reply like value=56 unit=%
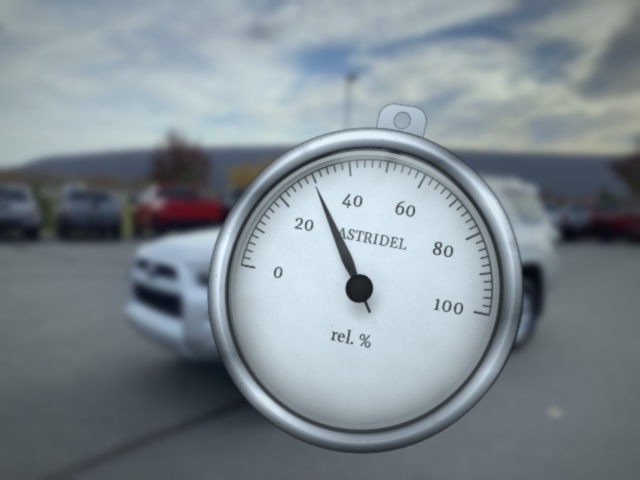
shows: value=30 unit=%
